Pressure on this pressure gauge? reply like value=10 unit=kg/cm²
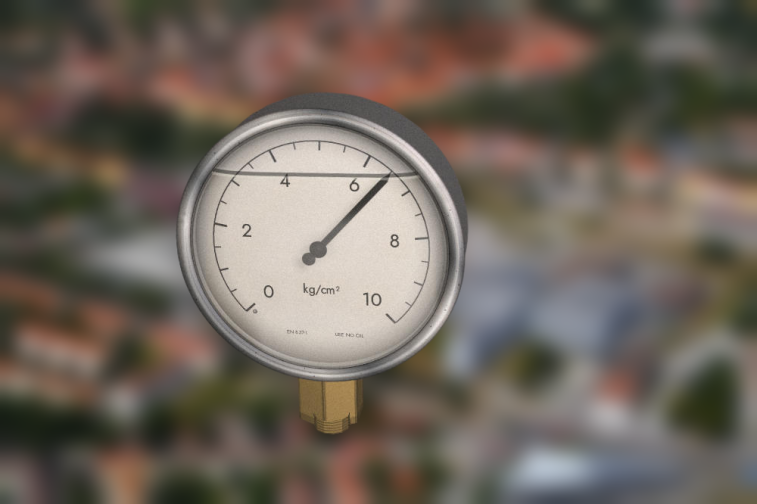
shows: value=6.5 unit=kg/cm²
